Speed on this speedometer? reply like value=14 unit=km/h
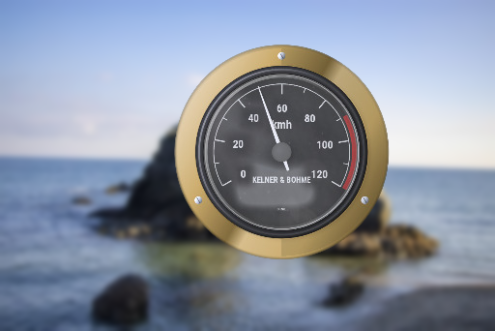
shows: value=50 unit=km/h
